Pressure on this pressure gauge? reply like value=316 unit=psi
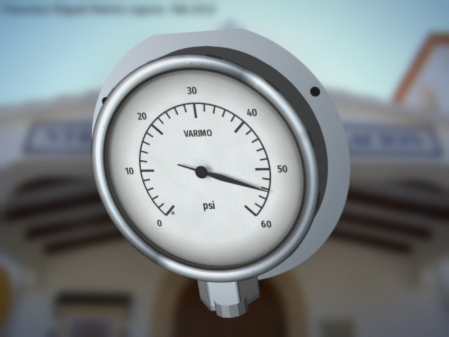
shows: value=54 unit=psi
